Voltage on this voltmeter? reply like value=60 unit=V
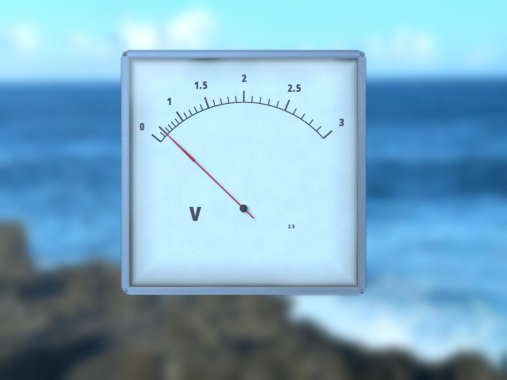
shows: value=0.5 unit=V
